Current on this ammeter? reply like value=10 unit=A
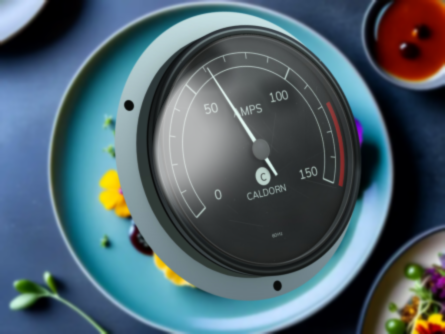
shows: value=60 unit=A
